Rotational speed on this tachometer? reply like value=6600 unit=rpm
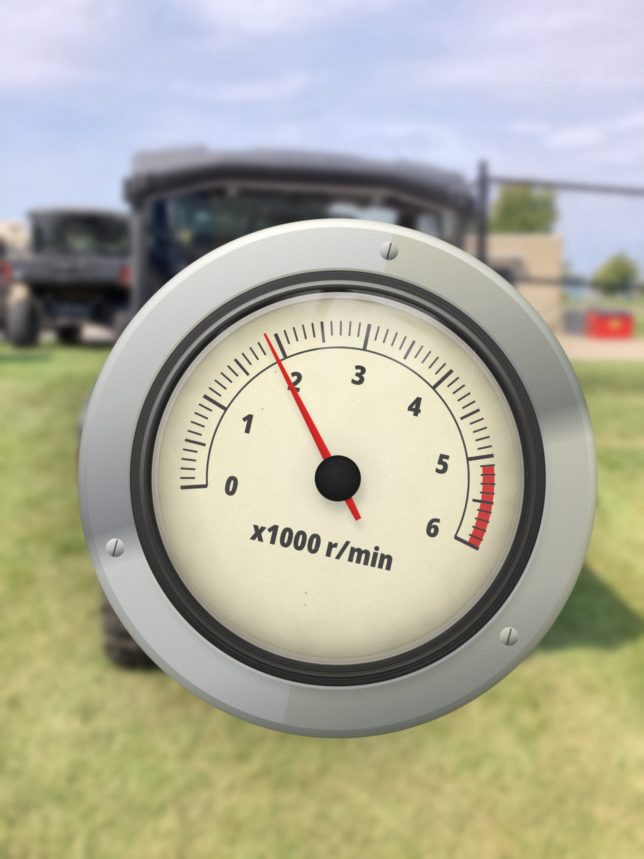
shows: value=1900 unit=rpm
